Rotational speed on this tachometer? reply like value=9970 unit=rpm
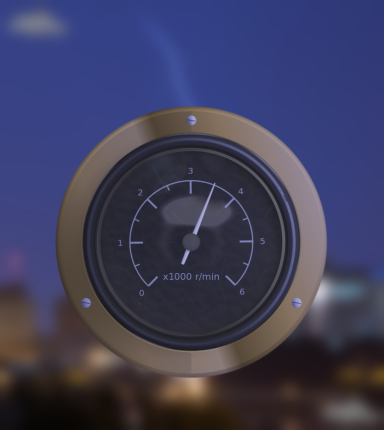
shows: value=3500 unit=rpm
